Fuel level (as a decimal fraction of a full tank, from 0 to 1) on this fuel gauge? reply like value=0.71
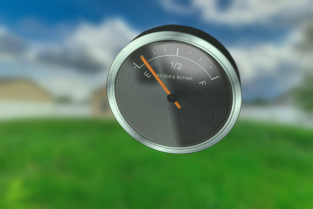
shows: value=0.125
